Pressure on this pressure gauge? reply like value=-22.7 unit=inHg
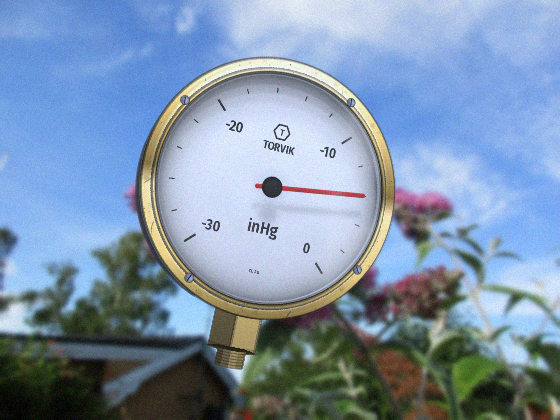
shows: value=-6 unit=inHg
